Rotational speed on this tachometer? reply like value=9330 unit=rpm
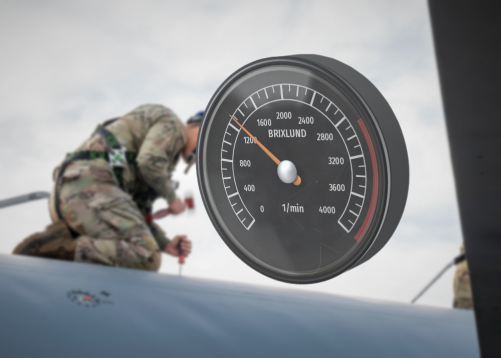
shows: value=1300 unit=rpm
